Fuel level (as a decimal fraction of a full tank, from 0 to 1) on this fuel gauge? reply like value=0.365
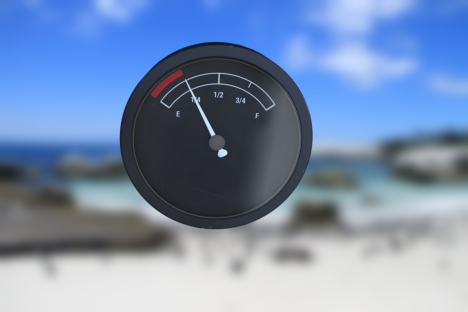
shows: value=0.25
